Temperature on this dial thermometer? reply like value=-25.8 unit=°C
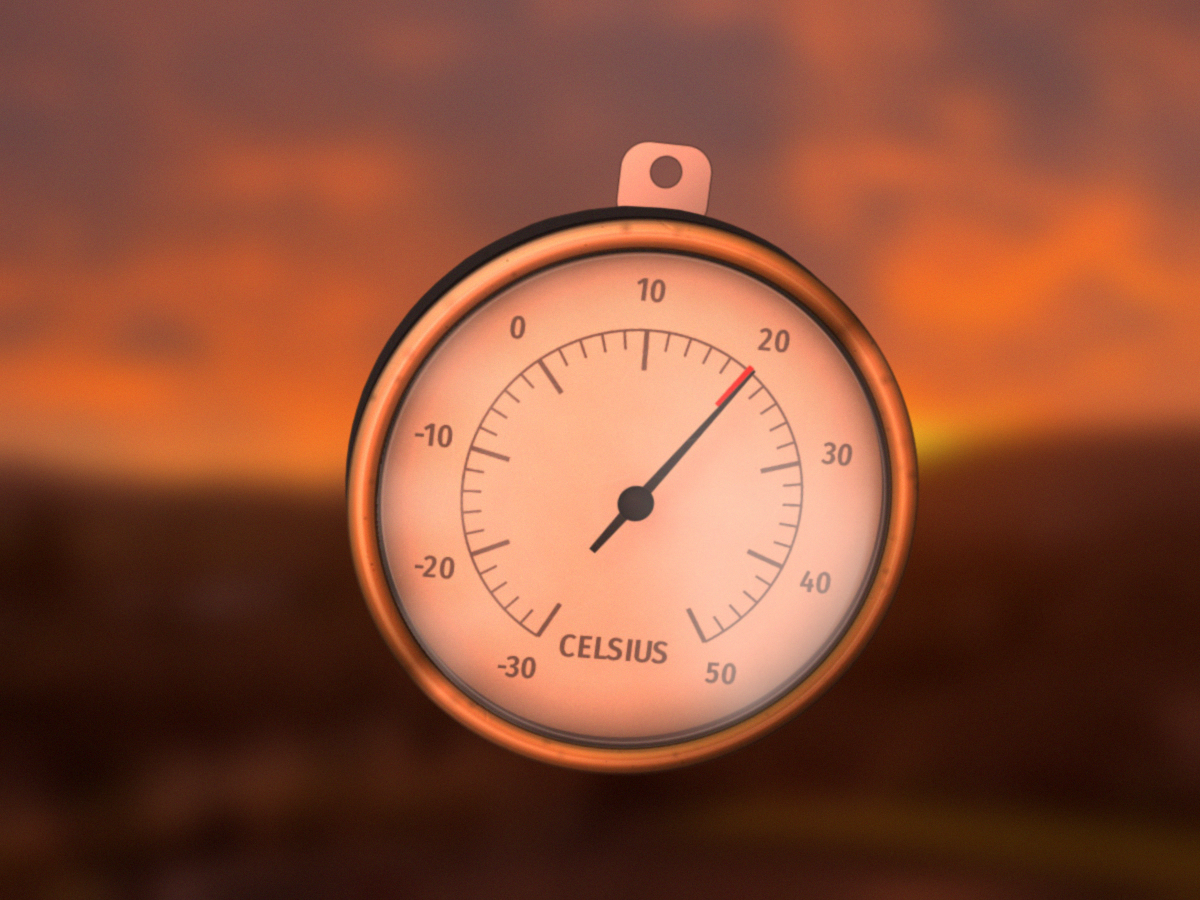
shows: value=20 unit=°C
